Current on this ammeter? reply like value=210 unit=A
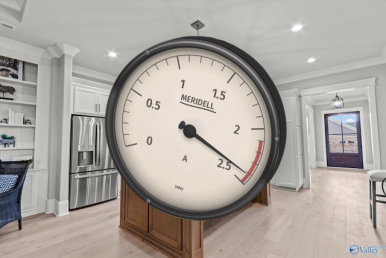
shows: value=2.4 unit=A
